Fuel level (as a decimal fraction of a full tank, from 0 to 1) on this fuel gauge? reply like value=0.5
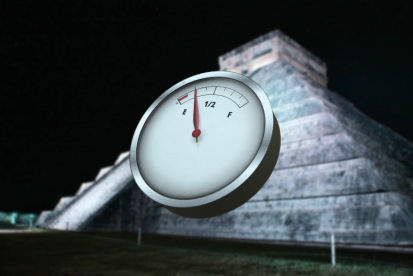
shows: value=0.25
